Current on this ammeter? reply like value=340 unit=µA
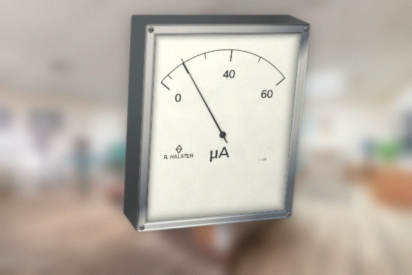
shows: value=20 unit=µA
